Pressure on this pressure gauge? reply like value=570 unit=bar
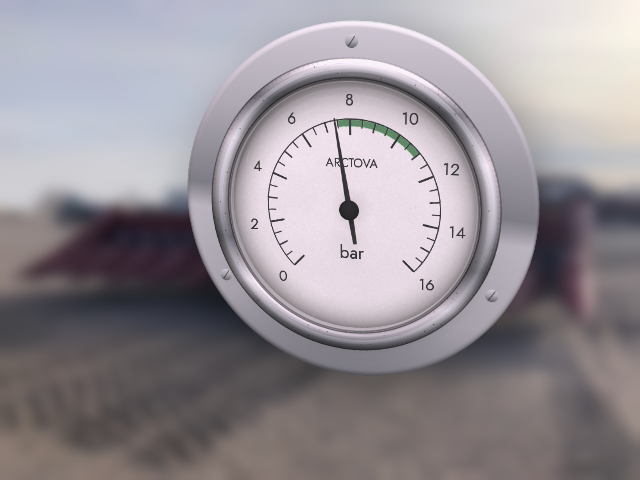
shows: value=7.5 unit=bar
